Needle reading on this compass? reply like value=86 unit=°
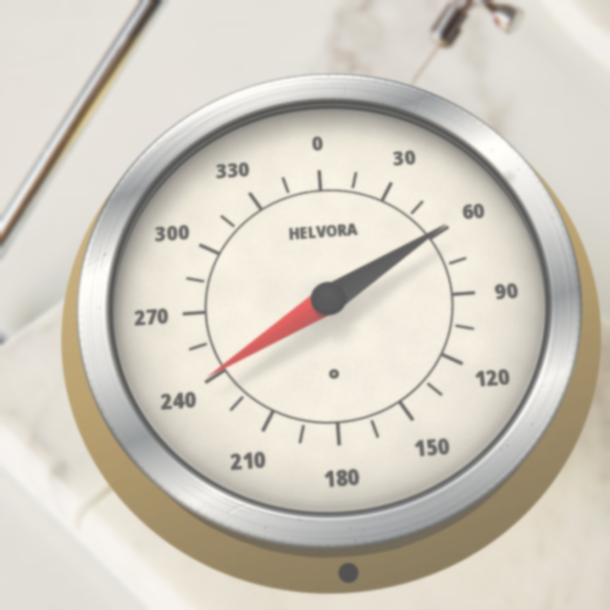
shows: value=240 unit=°
